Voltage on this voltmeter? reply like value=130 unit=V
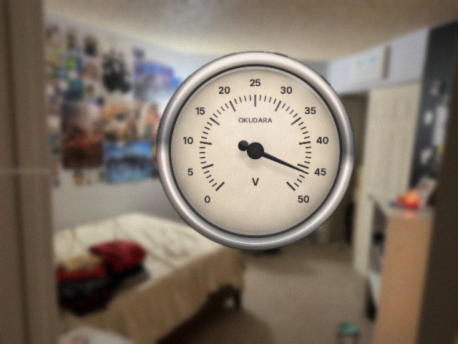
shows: value=46 unit=V
